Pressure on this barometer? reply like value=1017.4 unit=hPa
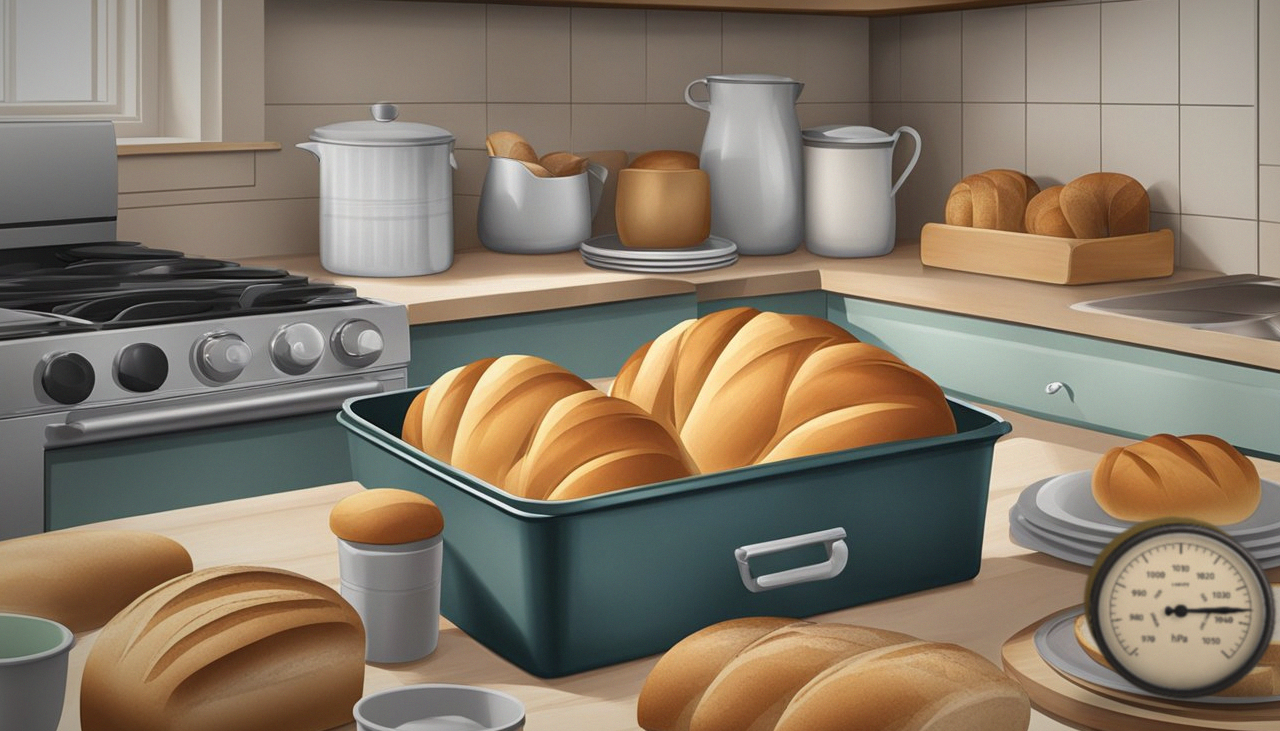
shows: value=1036 unit=hPa
